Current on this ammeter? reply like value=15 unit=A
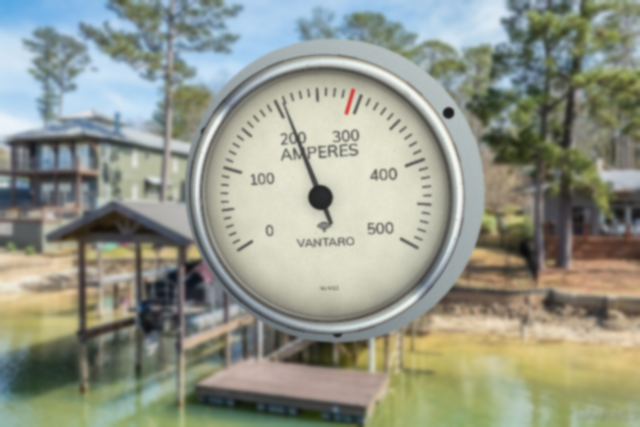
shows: value=210 unit=A
